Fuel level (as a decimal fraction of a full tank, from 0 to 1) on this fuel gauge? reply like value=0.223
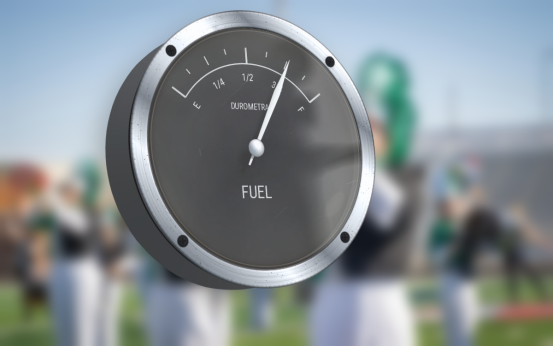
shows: value=0.75
